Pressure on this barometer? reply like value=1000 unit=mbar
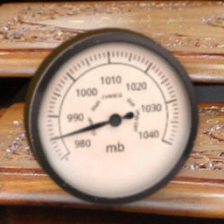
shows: value=985 unit=mbar
